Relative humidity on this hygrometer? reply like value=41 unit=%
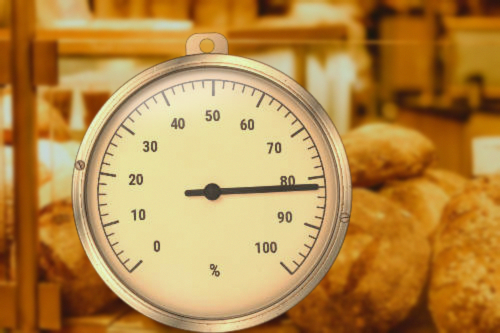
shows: value=82 unit=%
